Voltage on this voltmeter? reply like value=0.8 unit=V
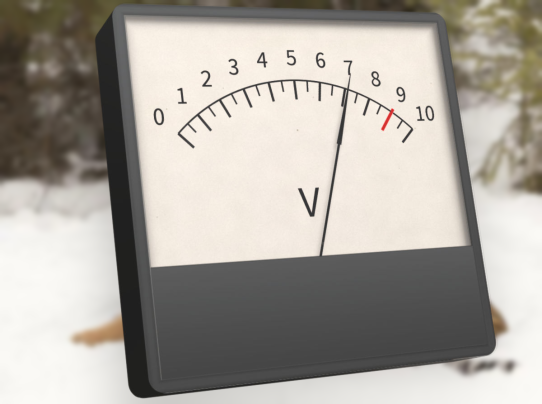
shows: value=7 unit=V
